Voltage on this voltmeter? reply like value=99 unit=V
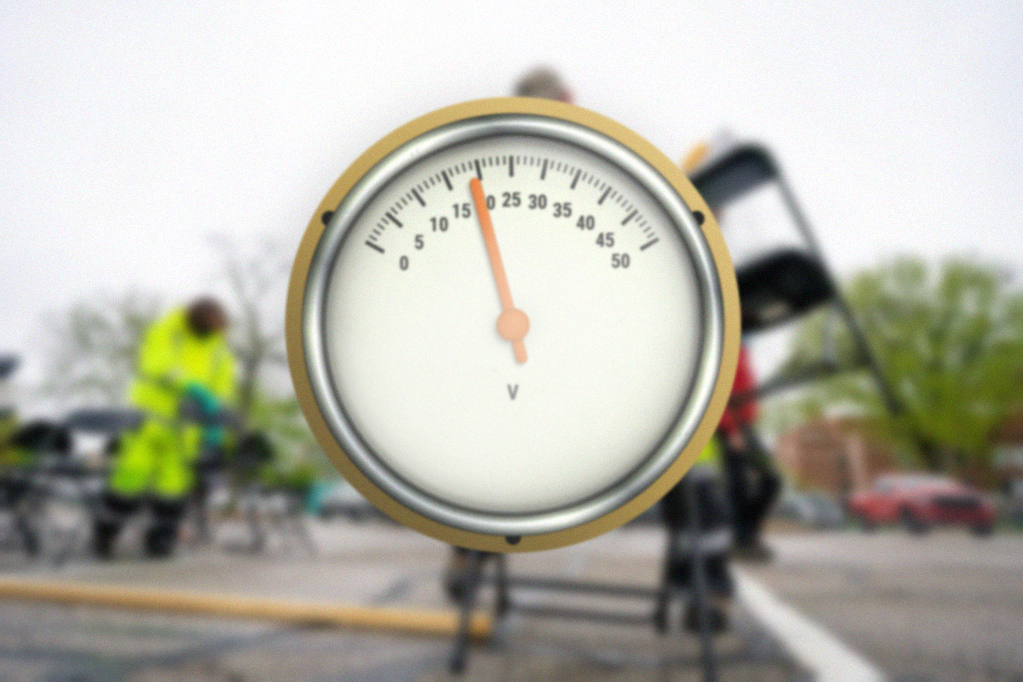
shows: value=19 unit=V
